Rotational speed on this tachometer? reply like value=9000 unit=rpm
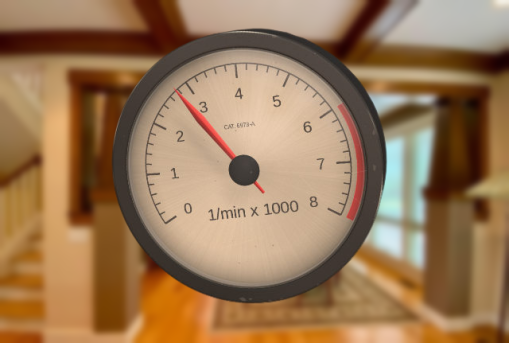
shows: value=2800 unit=rpm
